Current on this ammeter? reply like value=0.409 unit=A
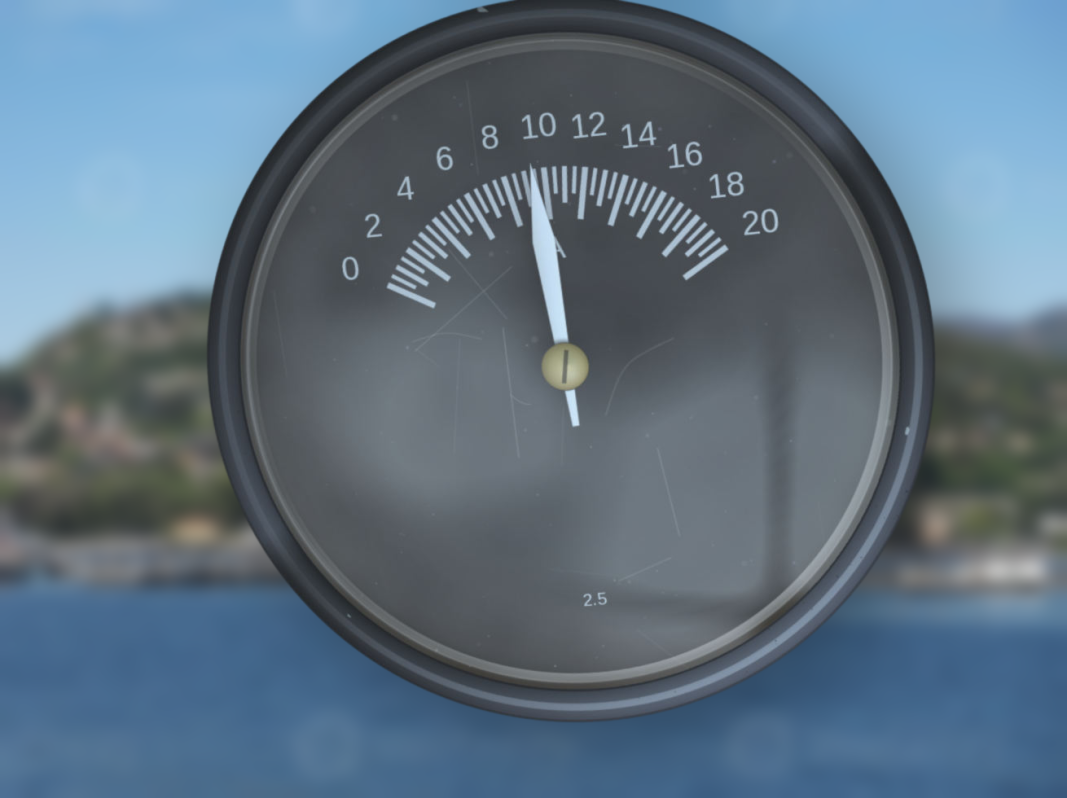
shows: value=9.5 unit=A
